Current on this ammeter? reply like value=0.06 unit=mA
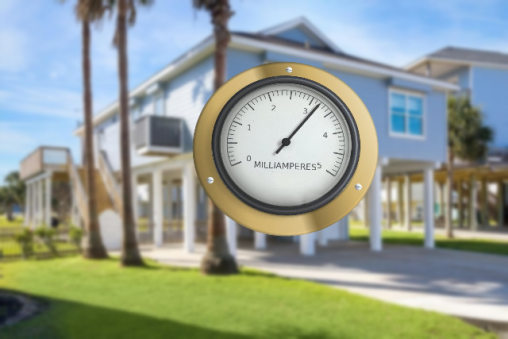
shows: value=3.2 unit=mA
